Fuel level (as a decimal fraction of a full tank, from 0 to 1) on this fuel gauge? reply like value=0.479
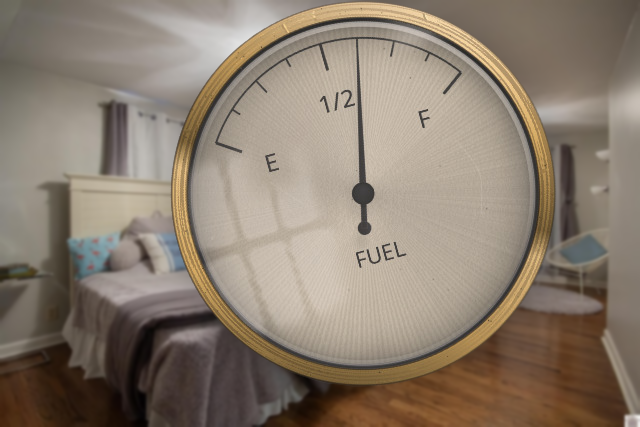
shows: value=0.625
